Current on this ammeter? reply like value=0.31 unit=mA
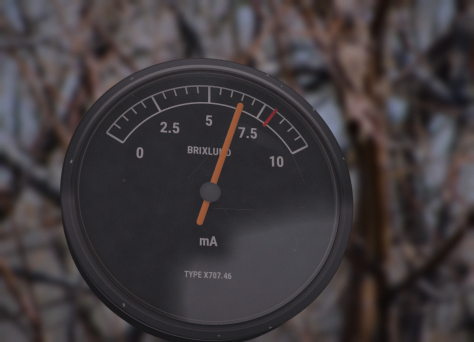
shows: value=6.5 unit=mA
